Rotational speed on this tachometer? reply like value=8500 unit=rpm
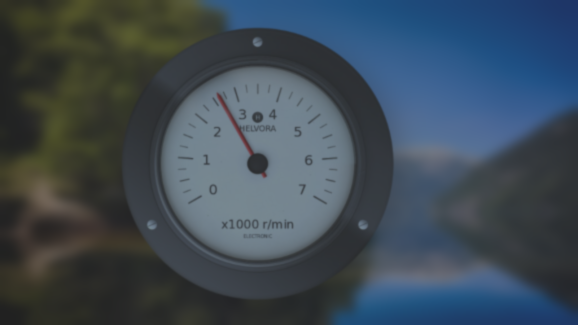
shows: value=2625 unit=rpm
